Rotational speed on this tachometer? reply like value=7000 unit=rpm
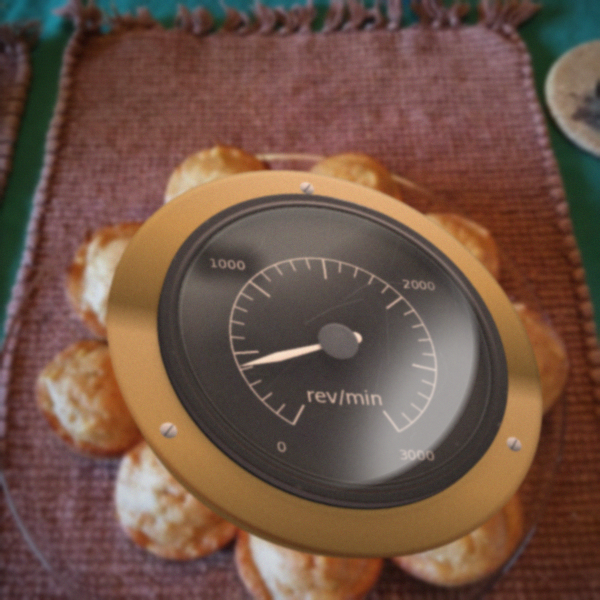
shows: value=400 unit=rpm
